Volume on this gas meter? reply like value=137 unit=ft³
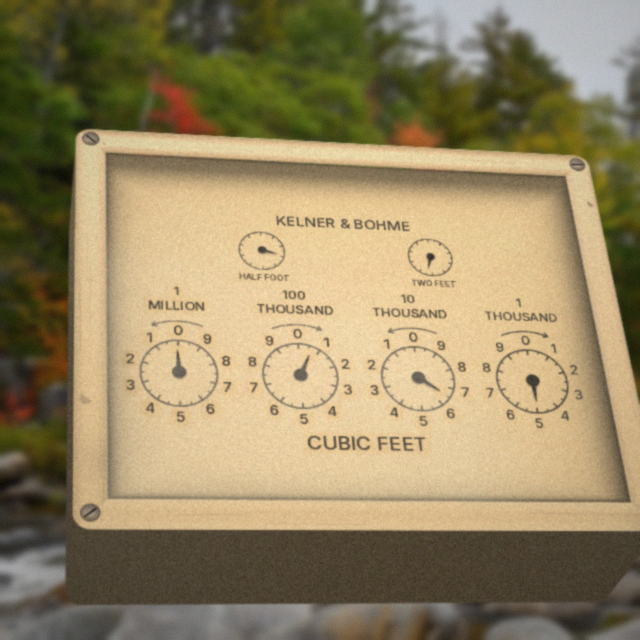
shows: value=6500 unit=ft³
